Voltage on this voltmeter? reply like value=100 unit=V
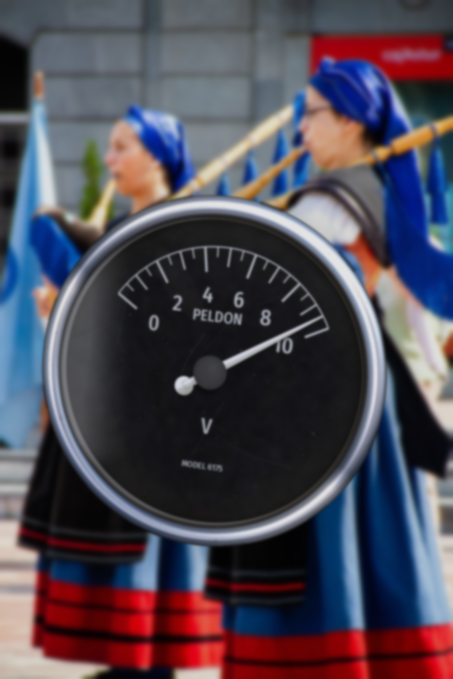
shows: value=9.5 unit=V
